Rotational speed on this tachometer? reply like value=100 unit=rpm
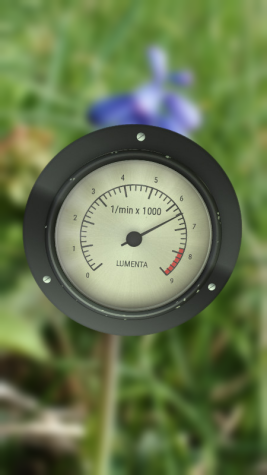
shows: value=6400 unit=rpm
